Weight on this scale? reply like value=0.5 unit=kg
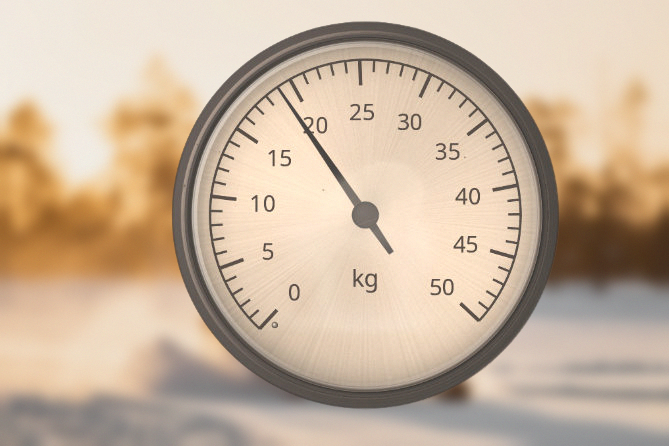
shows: value=19 unit=kg
